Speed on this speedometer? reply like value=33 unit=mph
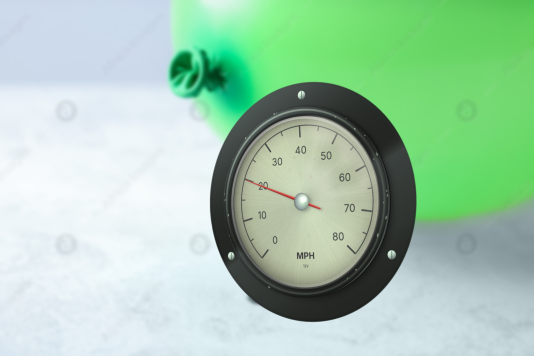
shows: value=20 unit=mph
